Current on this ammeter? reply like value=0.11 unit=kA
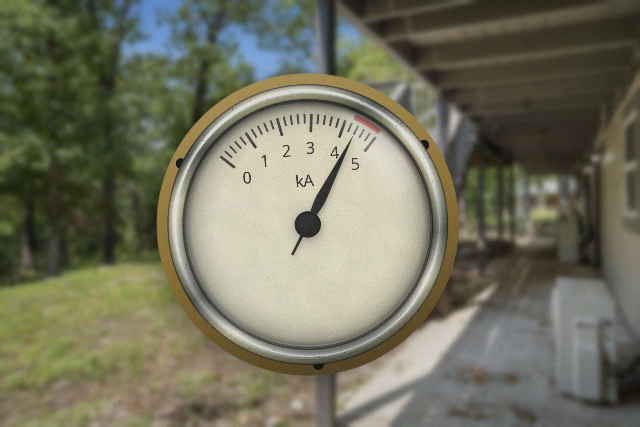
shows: value=4.4 unit=kA
